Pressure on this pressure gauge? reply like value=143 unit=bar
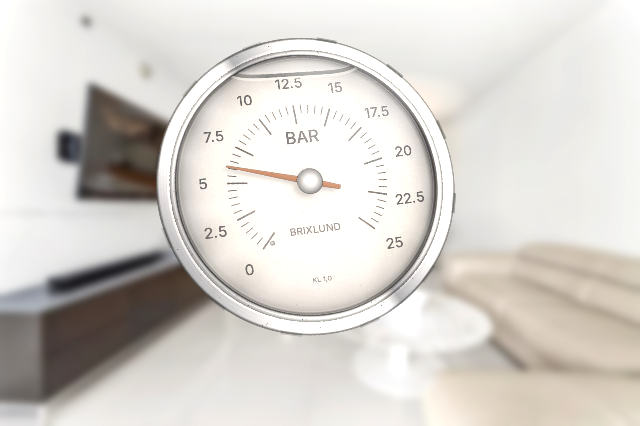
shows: value=6 unit=bar
